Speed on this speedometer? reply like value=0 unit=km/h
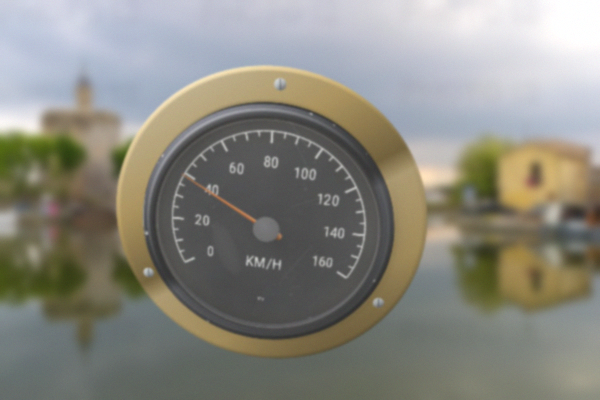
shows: value=40 unit=km/h
